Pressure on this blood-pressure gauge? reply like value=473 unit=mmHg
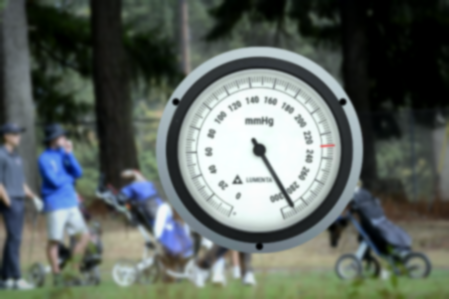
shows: value=290 unit=mmHg
